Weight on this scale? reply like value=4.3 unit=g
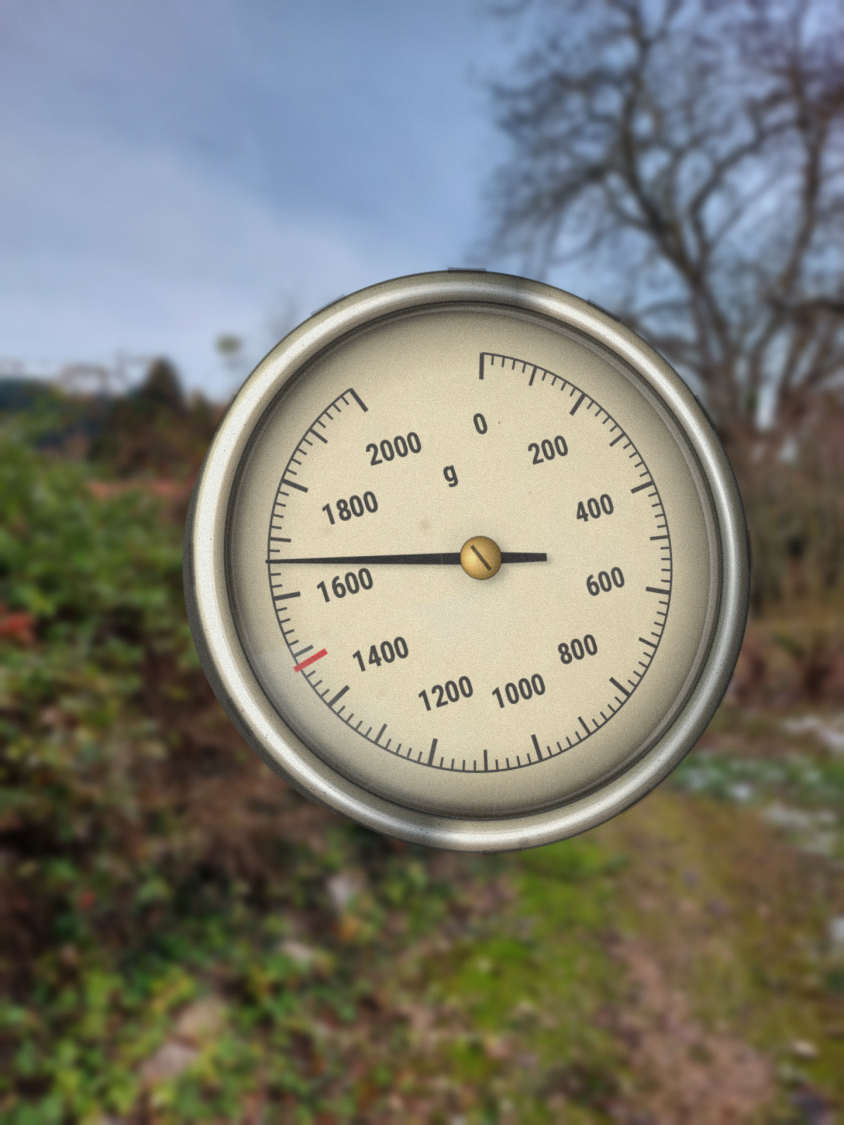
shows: value=1660 unit=g
